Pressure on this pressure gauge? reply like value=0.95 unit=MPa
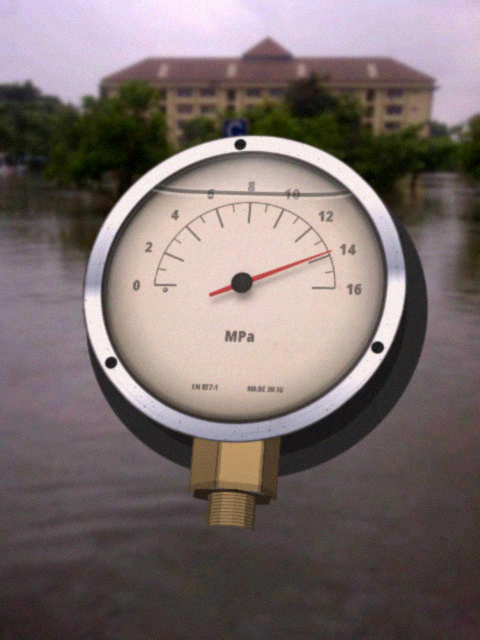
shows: value=14 unit=MPa
